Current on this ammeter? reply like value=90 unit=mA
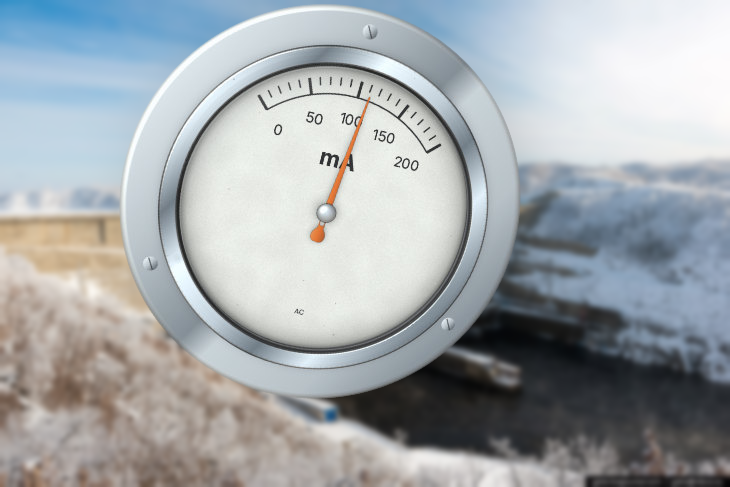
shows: value=110 unit=mA
